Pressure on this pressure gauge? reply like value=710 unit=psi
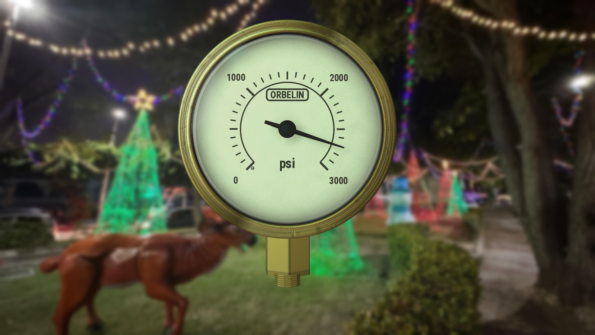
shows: value=2700 unit=psi
